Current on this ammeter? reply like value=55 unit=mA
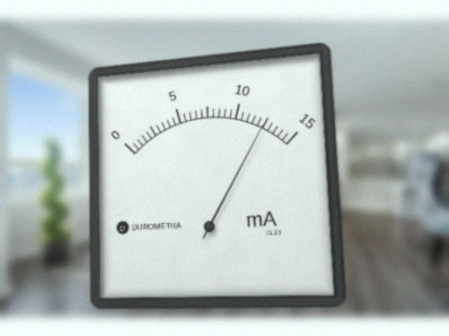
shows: value=12.5 unit=mA
